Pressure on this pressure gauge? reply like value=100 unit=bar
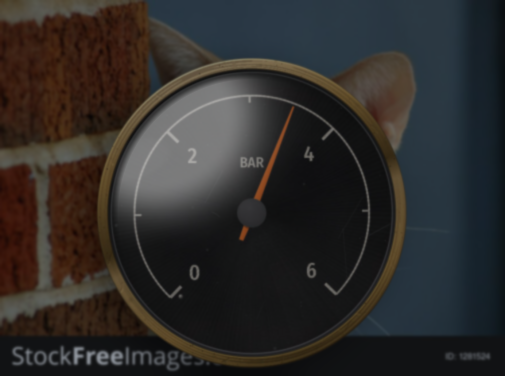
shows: value=3.5 unit=bar
